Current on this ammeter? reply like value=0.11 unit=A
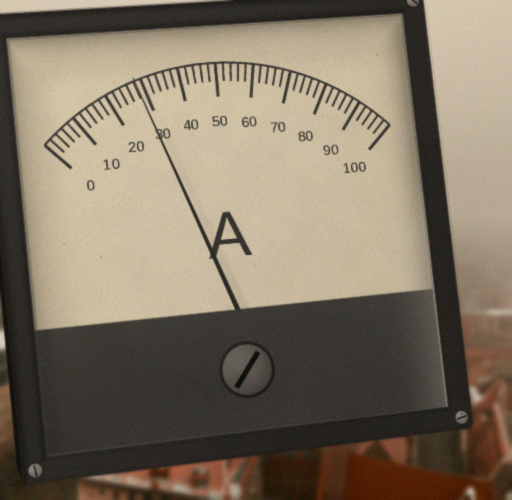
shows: value=28 unit=A
